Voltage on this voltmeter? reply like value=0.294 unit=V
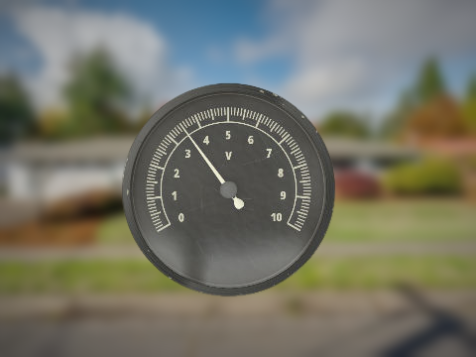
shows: value=3.5 unit=V
